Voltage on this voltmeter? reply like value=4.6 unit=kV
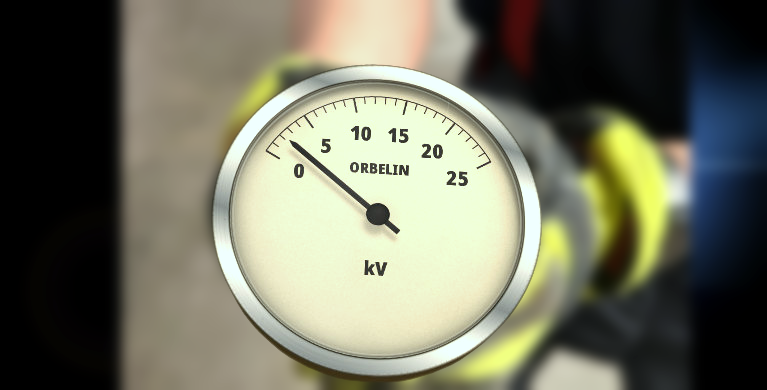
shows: value=2 unit=kV
